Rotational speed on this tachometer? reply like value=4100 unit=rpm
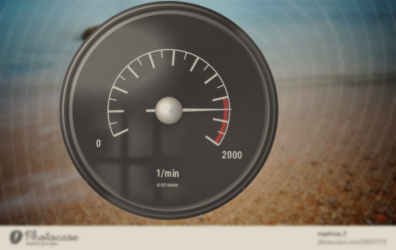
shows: value=1700 unit=rpm
